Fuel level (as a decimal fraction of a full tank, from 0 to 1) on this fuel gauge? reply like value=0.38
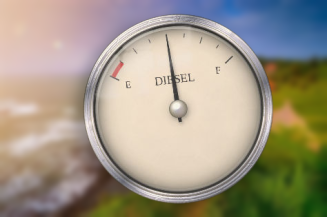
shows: value=0.5
